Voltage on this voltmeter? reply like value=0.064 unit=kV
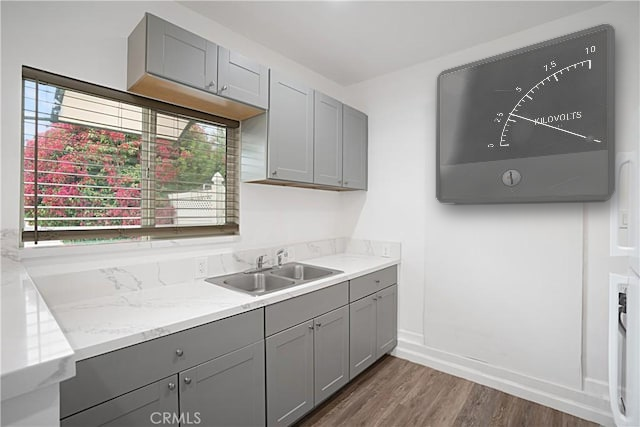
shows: value=3 unit=kV
